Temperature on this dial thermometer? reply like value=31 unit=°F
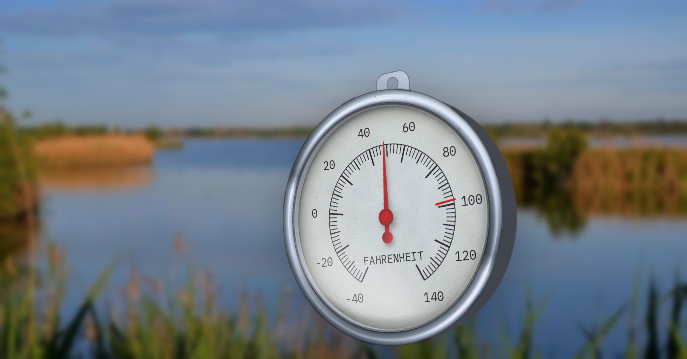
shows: value=50 unit=°F
